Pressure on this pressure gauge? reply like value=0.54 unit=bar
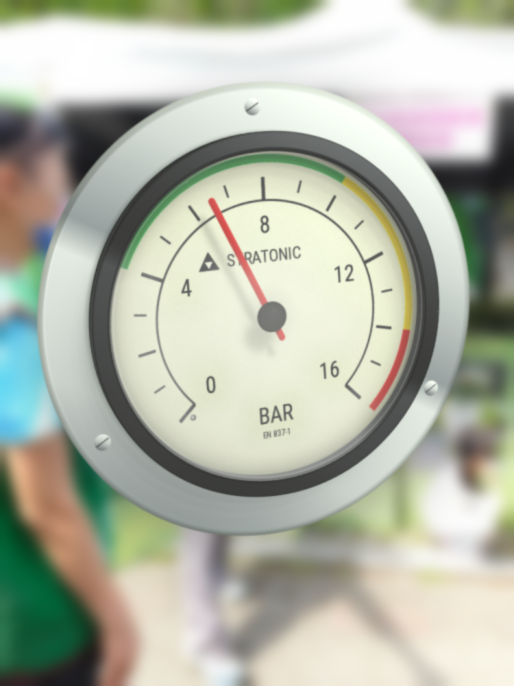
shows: value=6.5 unit=bar
